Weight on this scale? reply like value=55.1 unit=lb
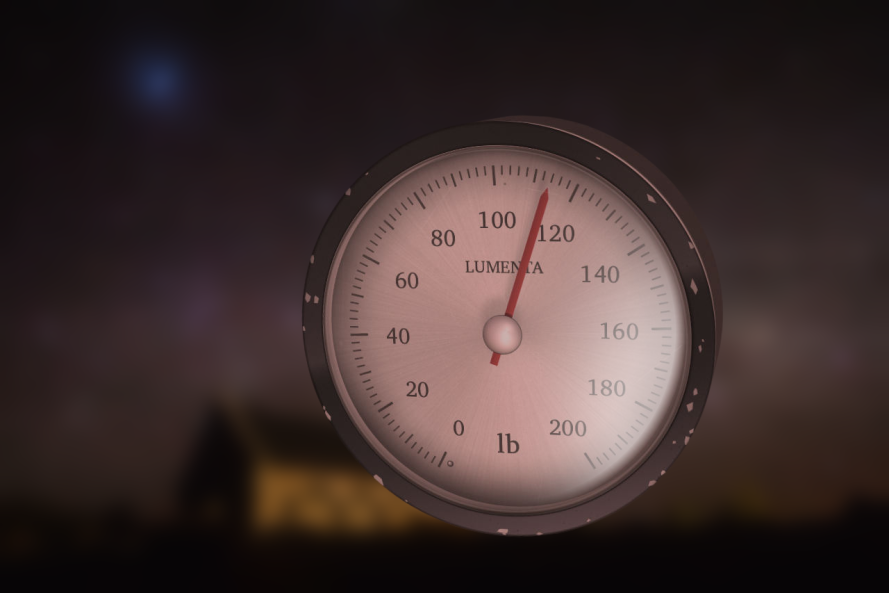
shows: value=114 unit=lb
